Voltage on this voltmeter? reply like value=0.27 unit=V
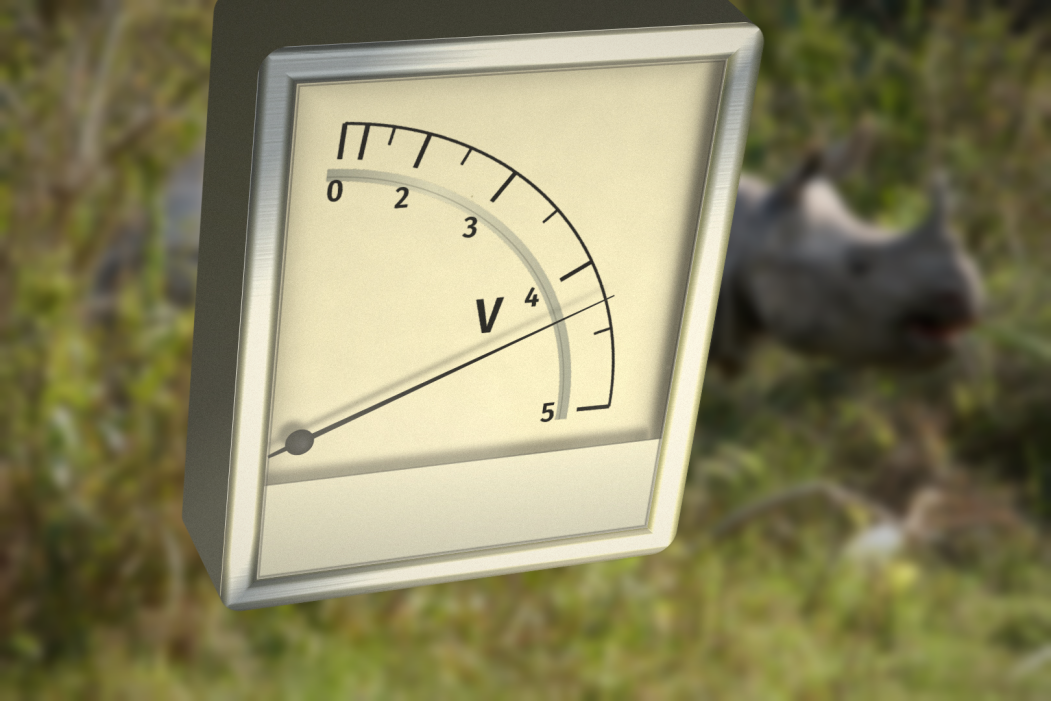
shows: value=4.25 unit=V
